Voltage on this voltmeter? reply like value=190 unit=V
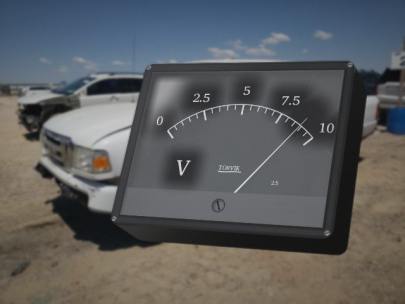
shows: value=9 unit=V
